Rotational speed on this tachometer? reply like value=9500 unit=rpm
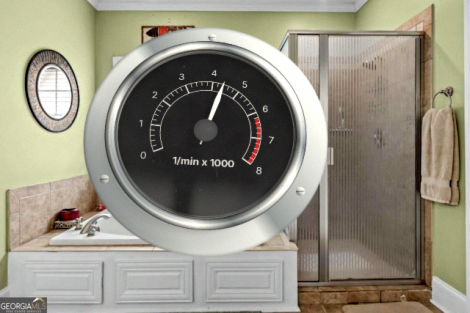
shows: value=4400 unit=rpm
